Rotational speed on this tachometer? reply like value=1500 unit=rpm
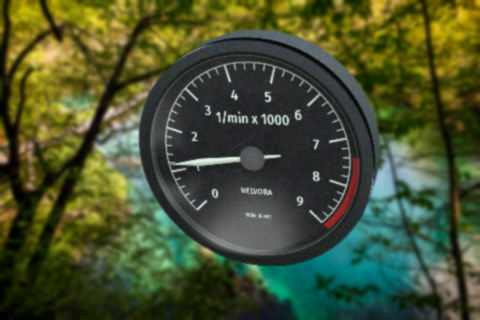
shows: value=1200 unit=rpm
